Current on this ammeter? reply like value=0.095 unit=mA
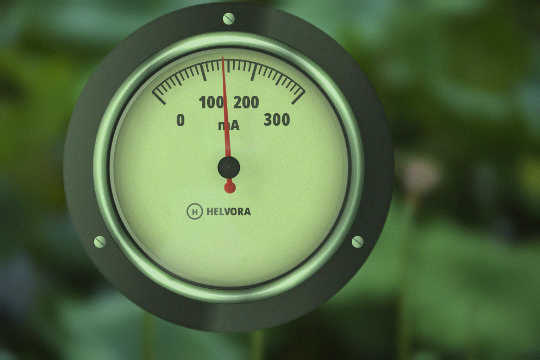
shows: value=140 unit=mA
